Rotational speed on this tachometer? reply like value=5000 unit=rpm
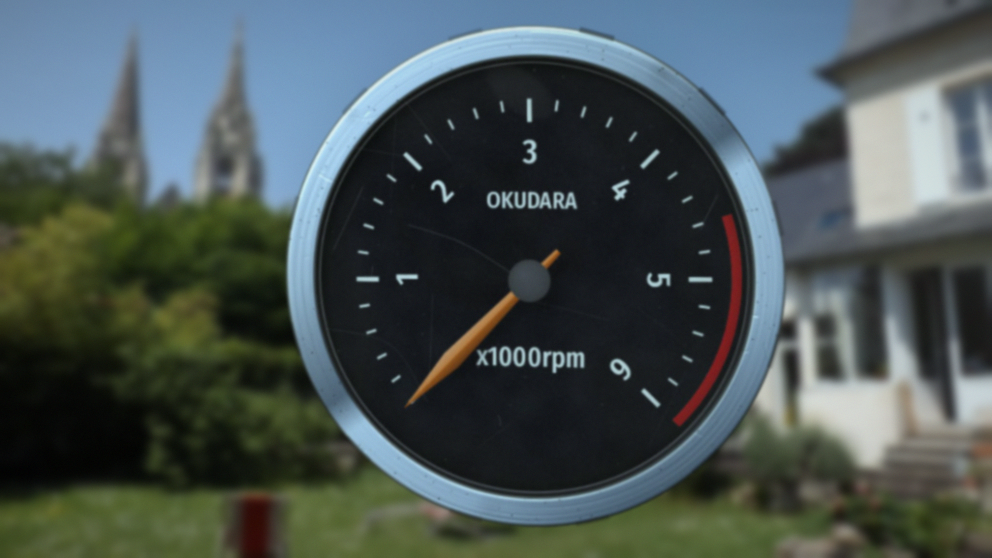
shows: value=0 unit=rpm
